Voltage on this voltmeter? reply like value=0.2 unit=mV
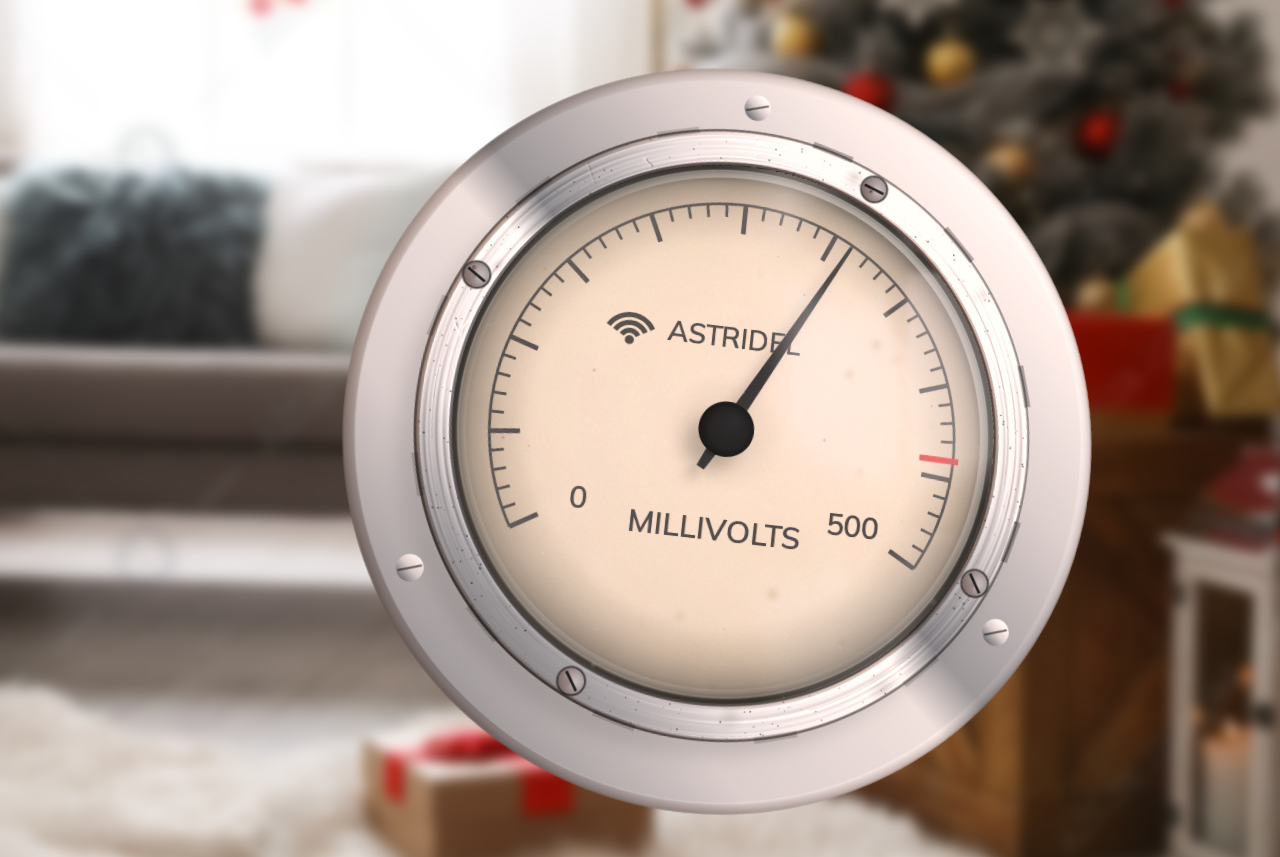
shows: value=310 unit=mV
